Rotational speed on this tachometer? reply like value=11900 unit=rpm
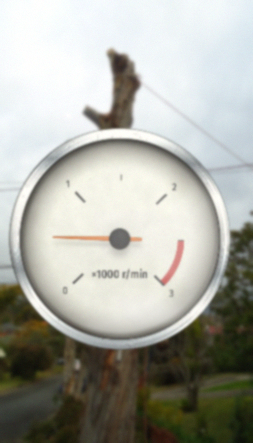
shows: value=500 unit=rpm
